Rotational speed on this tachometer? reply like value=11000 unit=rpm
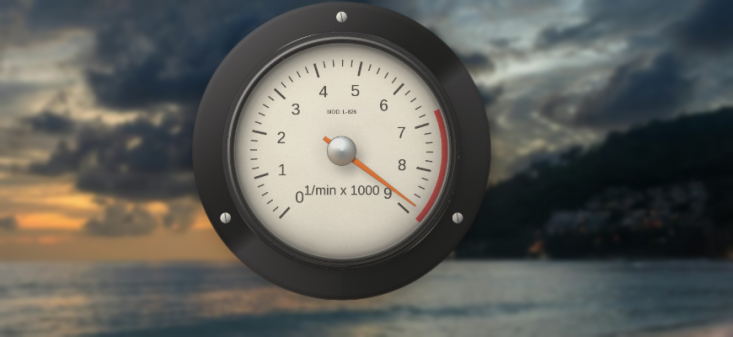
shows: value=8800 unit=rpm
